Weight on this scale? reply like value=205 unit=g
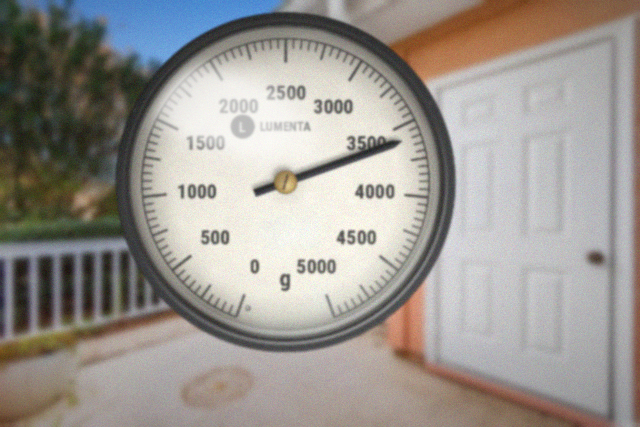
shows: value=3600 unit=g
